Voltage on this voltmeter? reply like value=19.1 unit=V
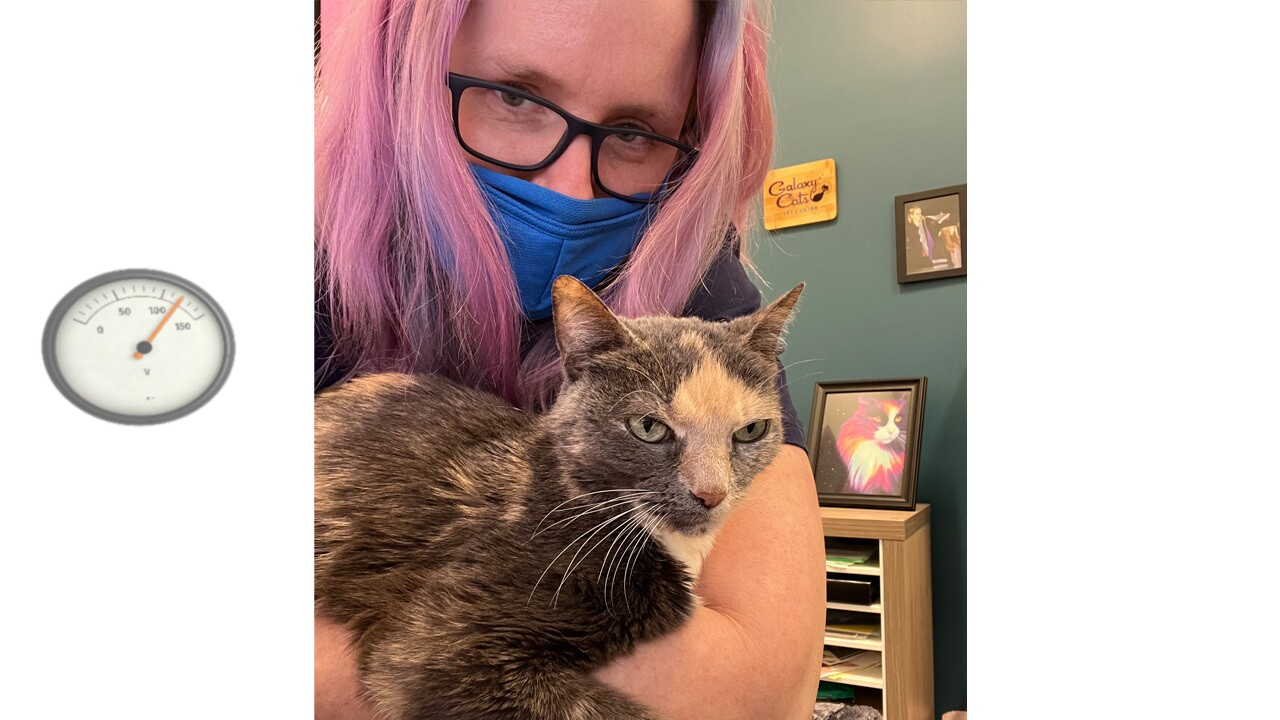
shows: value=120 unit=V
